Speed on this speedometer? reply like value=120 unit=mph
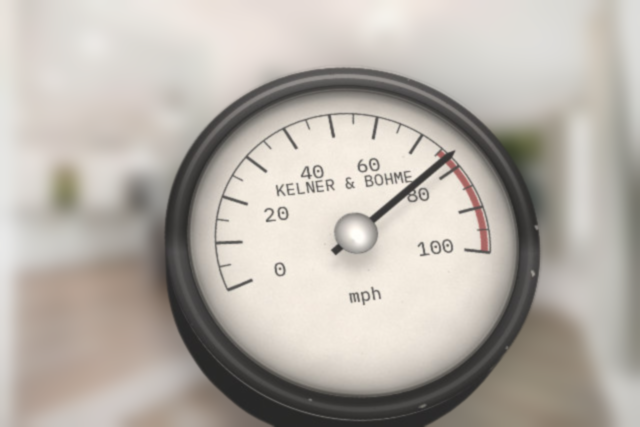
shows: value=77.5 unit=mph
